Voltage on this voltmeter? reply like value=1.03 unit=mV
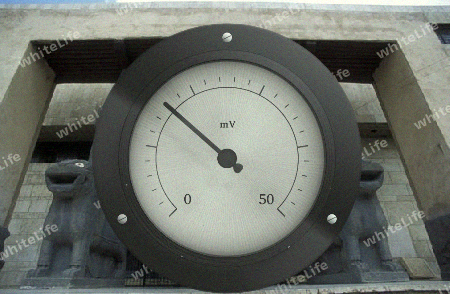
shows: value=16 unit=mV
